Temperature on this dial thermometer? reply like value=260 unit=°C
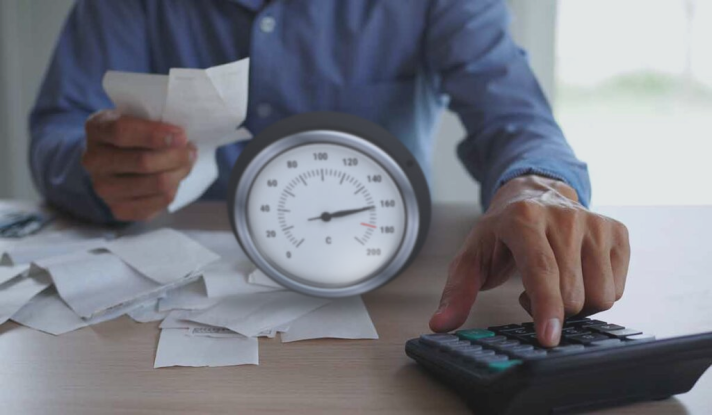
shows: value=160 unit=°C
